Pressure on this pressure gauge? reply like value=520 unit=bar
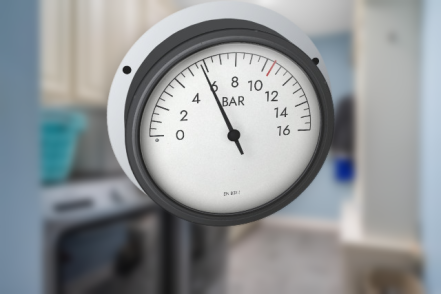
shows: value=5.75 unit=bar
